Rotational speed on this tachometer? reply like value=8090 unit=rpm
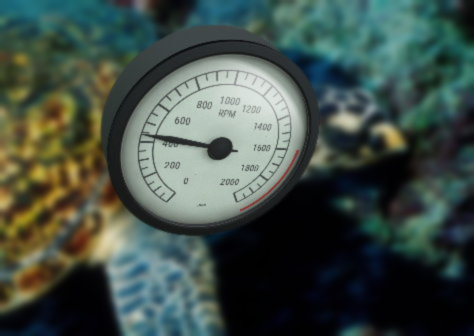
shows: value=450 unit=rpm
